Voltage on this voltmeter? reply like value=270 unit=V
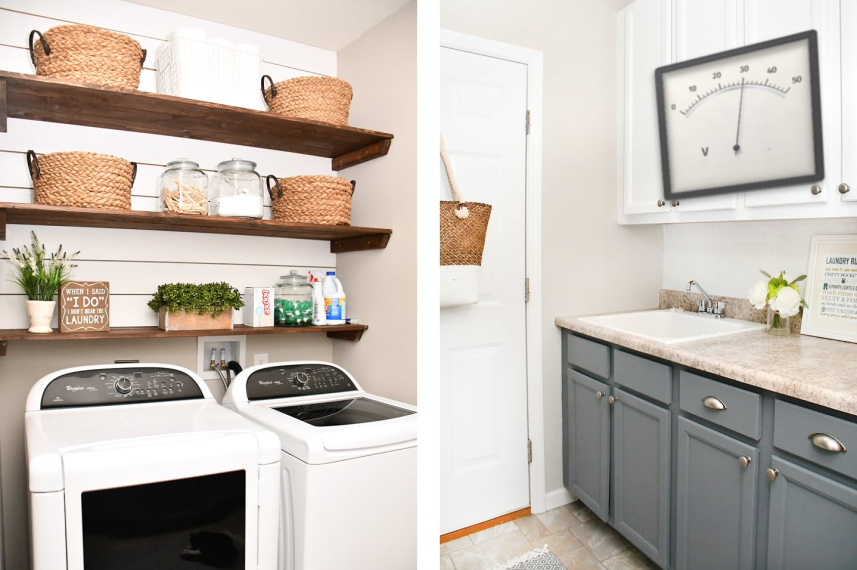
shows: value=30 unit=V
